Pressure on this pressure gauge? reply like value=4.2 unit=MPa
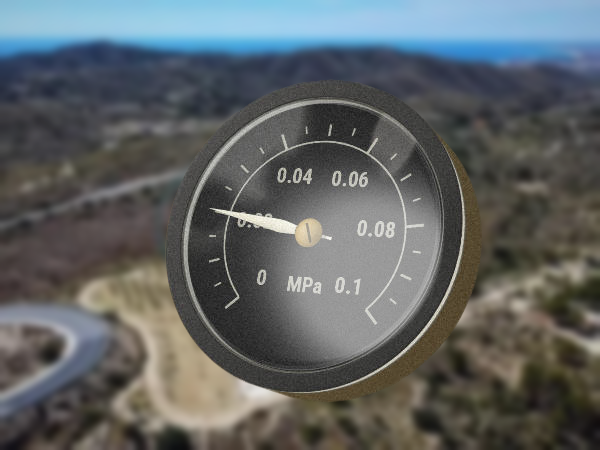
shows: value=0.02 unit=MPa
